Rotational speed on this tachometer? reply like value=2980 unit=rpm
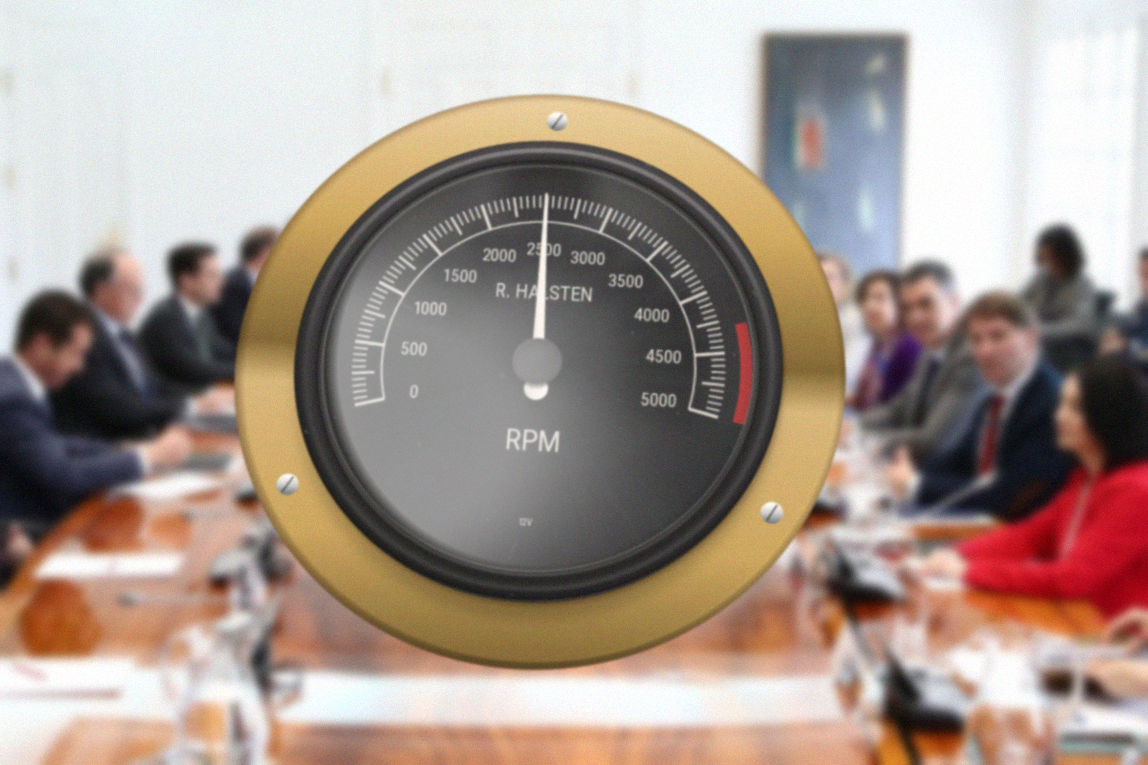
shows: value=2500 unit=rpm
